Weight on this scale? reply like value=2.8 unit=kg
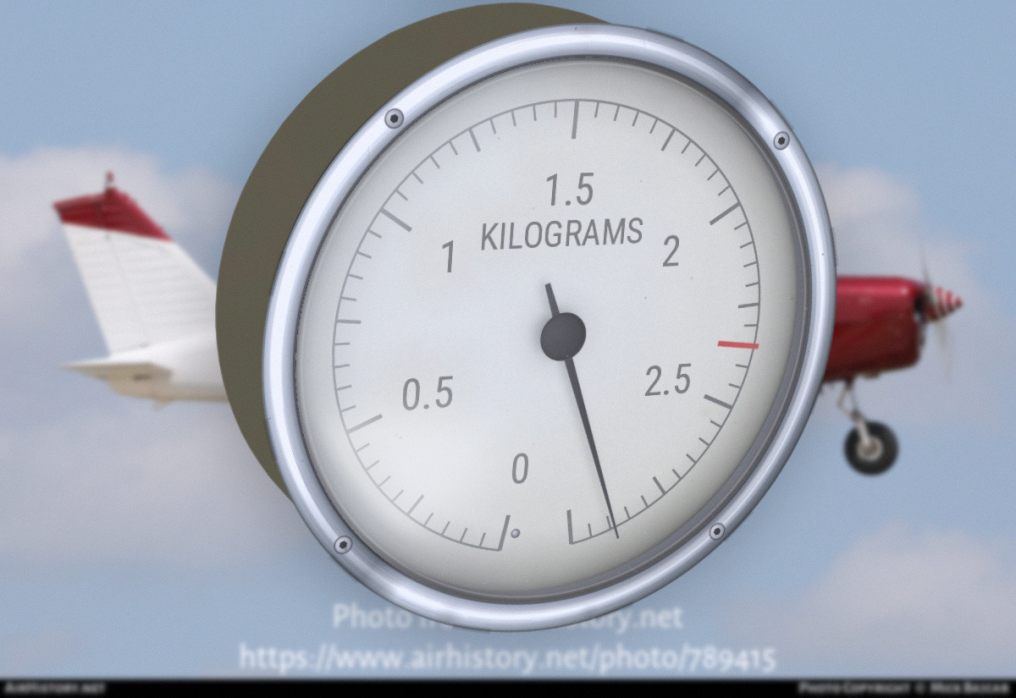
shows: value=2.9 unit=kg
